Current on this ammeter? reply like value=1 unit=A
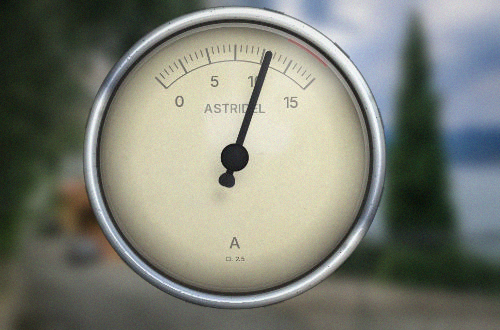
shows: value=10.5 unit=A
